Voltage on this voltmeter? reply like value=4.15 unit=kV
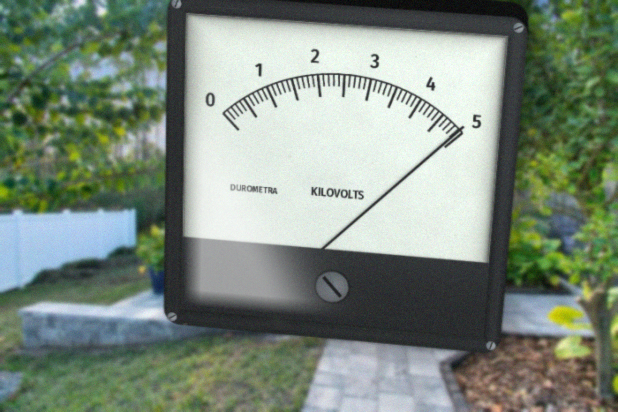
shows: value=4.9 unit=kV
